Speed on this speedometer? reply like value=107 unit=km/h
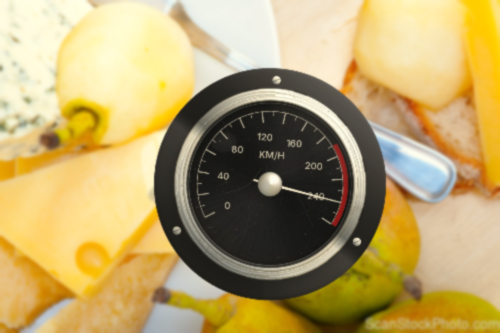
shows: value=240 unit=km/h
